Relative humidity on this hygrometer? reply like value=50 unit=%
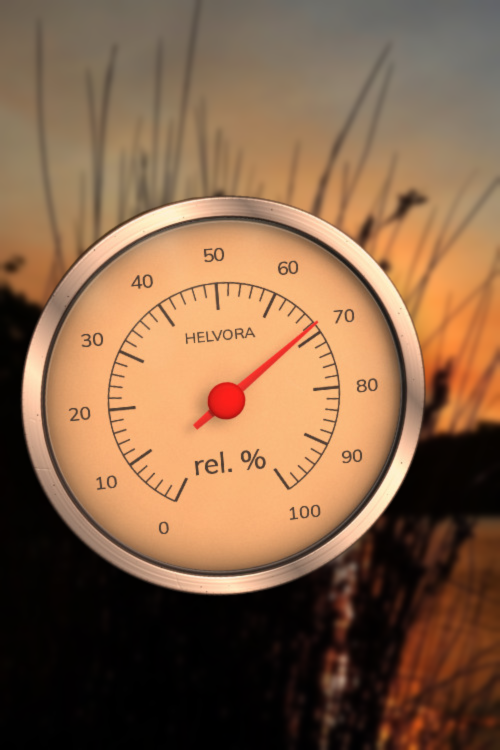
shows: value=68 unit=%
